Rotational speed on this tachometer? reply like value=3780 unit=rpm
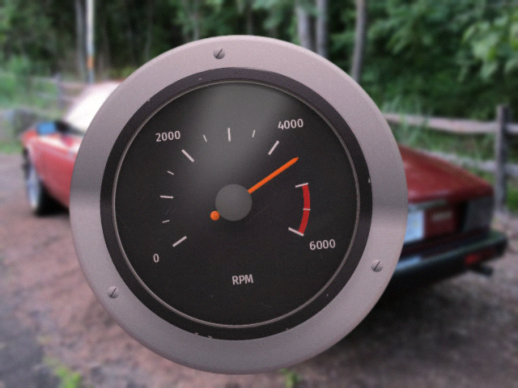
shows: value=4500 unit=rpm
